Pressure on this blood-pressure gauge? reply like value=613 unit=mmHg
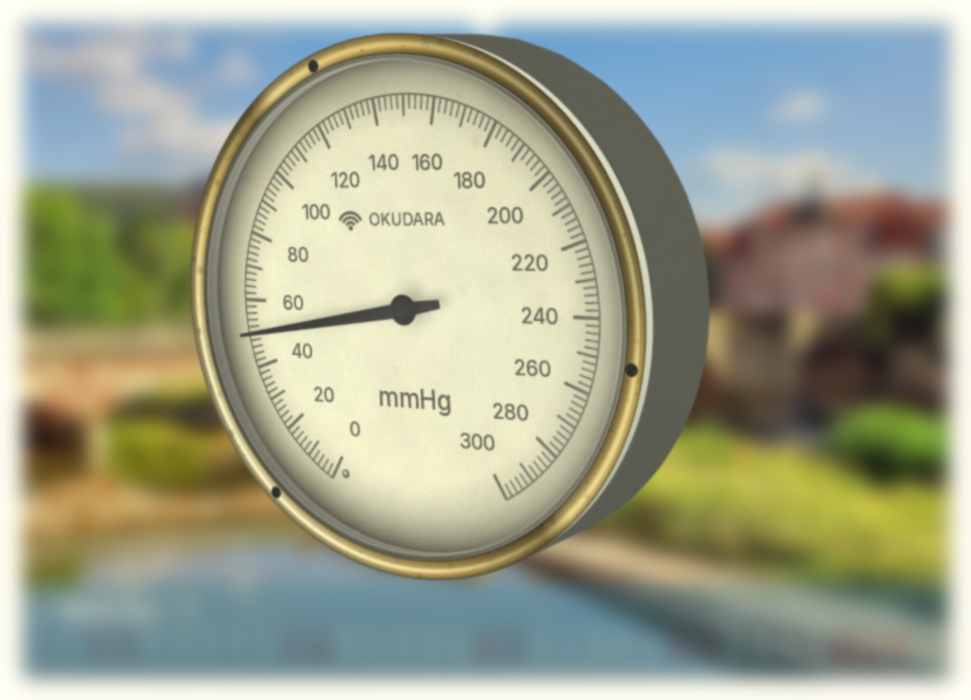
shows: value=50 unit=mmHg
